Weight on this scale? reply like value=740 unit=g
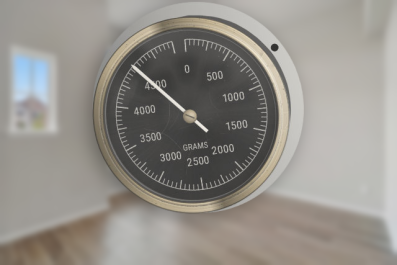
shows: value=4500 unit=g
